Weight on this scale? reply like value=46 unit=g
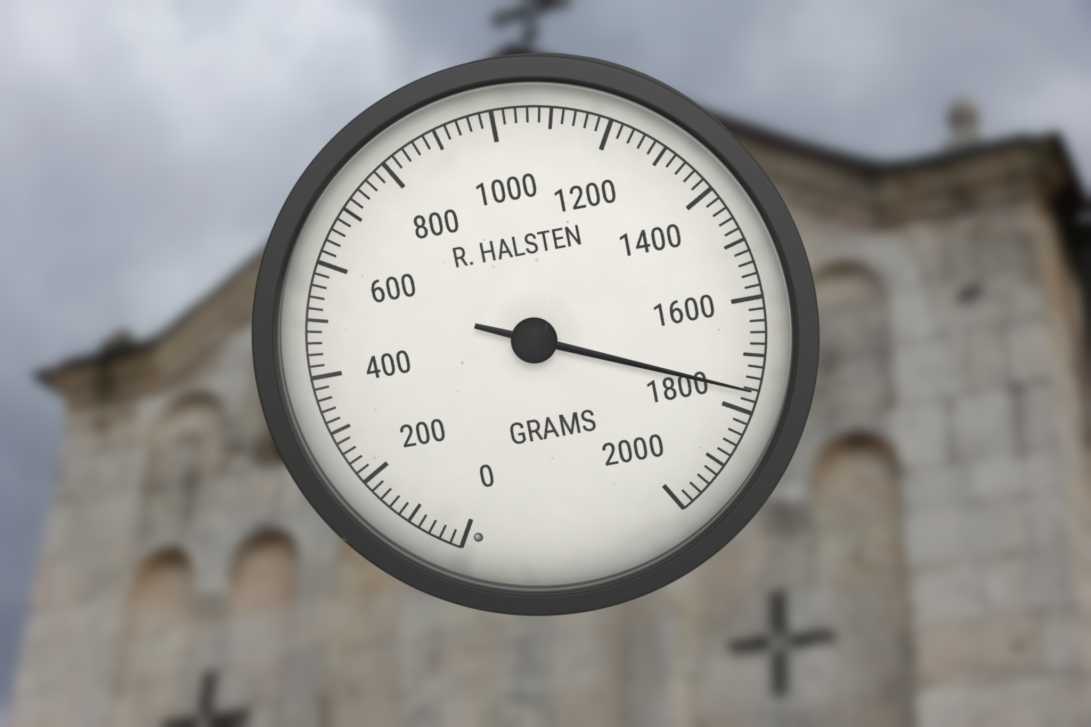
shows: value=1760 unit=g
